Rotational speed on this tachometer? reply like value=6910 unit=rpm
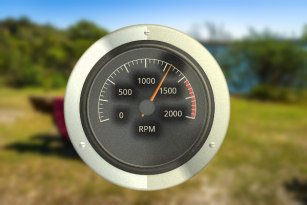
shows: value=1300 unit=rpm
